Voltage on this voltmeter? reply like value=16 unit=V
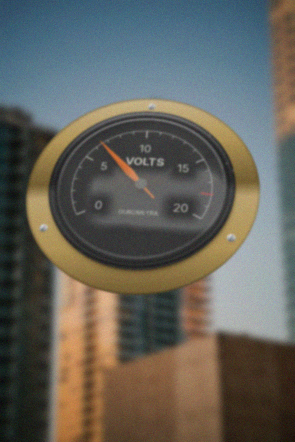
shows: value=6.5 unit=V
